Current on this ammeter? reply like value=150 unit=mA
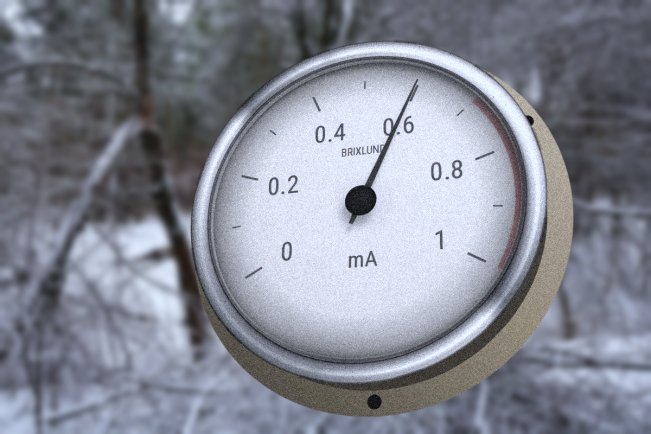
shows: value=0.6 unit=mA
